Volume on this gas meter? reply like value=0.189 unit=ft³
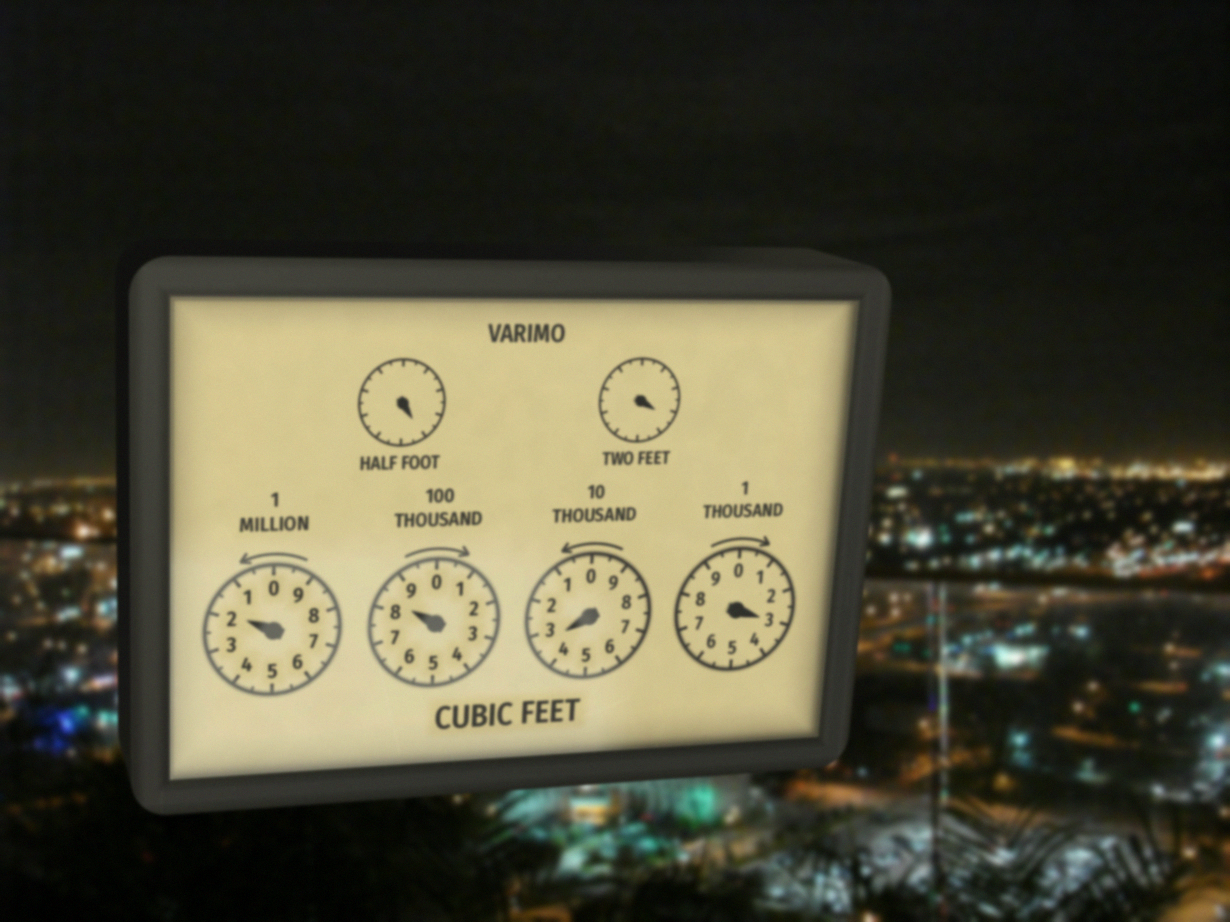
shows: value=183300 unit=ft³
